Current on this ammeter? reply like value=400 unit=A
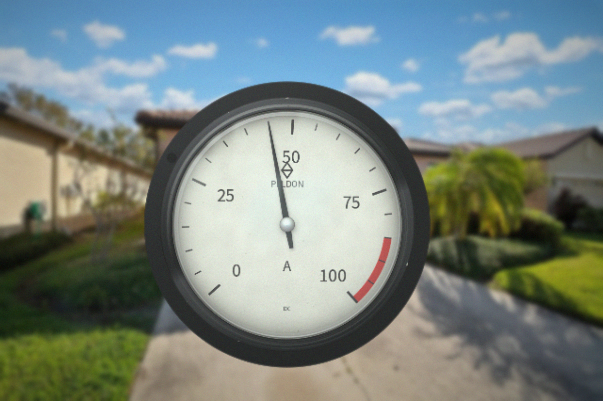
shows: value=45 unit=A
